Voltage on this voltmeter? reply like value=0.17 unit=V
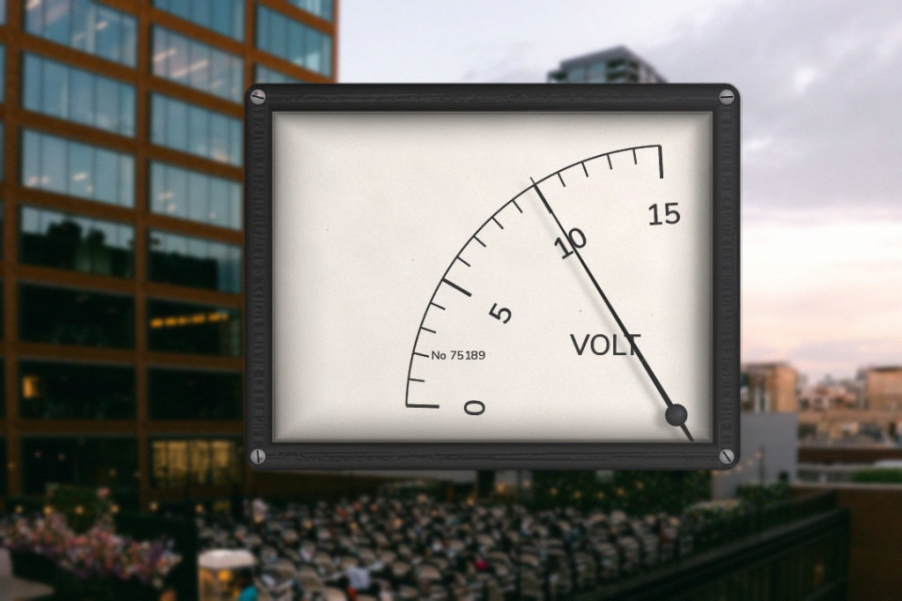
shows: value=10 unit=V
